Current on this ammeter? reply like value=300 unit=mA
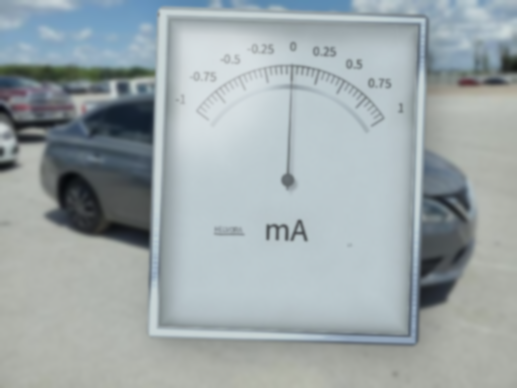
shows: value=0 unit=mA
